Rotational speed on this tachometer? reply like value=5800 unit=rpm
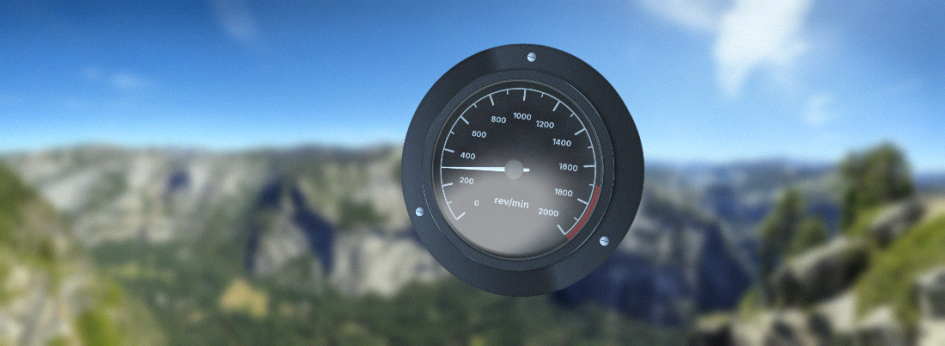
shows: value=300 unit=rpm
